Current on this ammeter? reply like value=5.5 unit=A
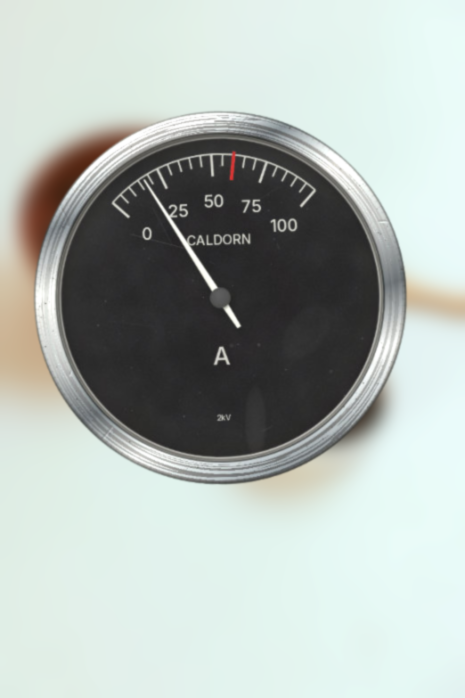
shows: value=17.5 unit=A
